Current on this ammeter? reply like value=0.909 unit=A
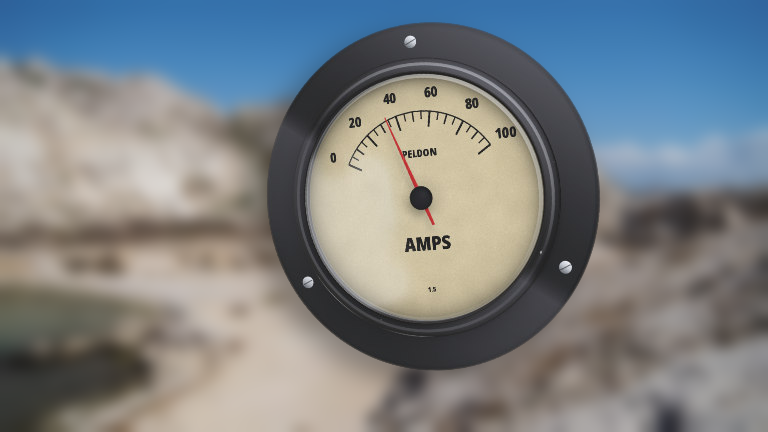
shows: value=35 unit=A
